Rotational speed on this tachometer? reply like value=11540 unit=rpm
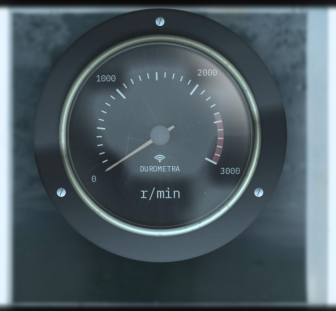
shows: value=0 unit=rpm
